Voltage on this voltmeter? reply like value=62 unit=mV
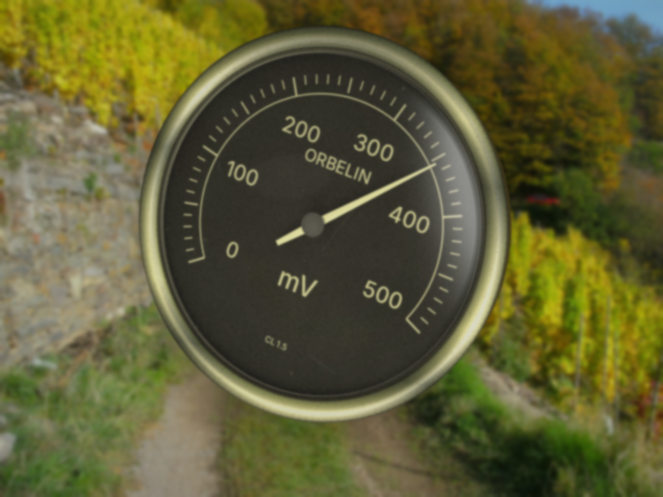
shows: value=355 unit=mV
